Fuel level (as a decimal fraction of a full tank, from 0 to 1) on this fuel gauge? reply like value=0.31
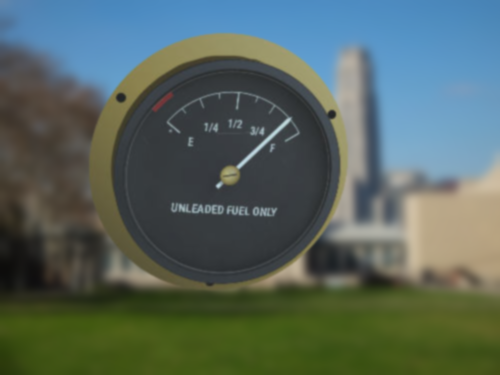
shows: value=0.875
